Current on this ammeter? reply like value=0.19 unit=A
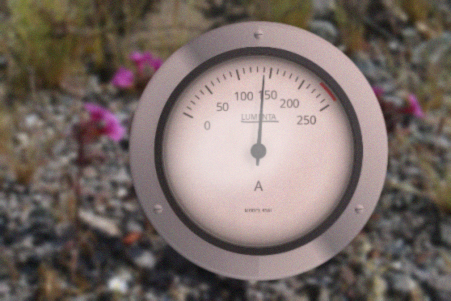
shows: value=140 unit=A
